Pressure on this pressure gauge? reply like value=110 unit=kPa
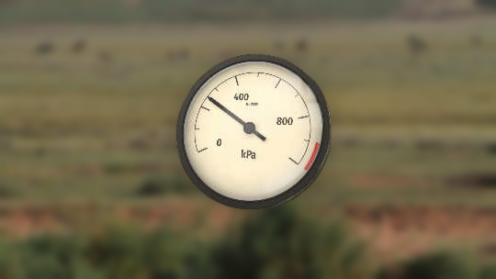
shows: value=250 unit=kPa
